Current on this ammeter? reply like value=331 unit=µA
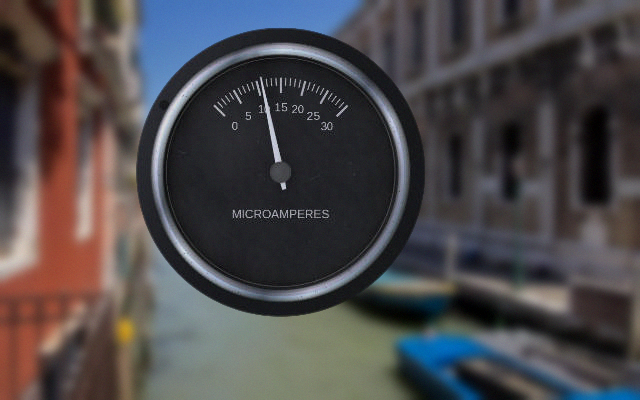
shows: value=11 unit=µA
